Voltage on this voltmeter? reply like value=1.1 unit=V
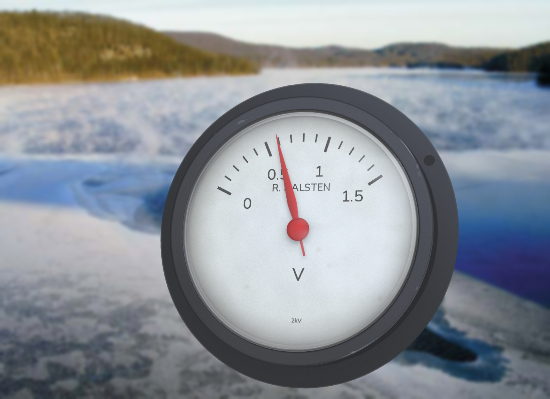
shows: value=0.6 unit=V
